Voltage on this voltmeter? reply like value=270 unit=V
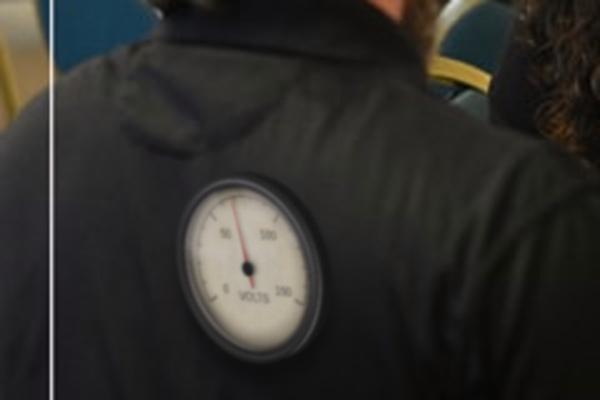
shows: value=70 unit=V
